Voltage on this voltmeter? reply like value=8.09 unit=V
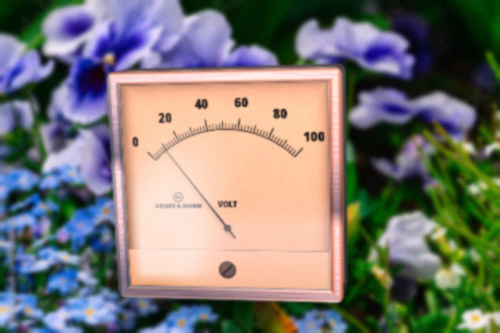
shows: value=10 unit=V
